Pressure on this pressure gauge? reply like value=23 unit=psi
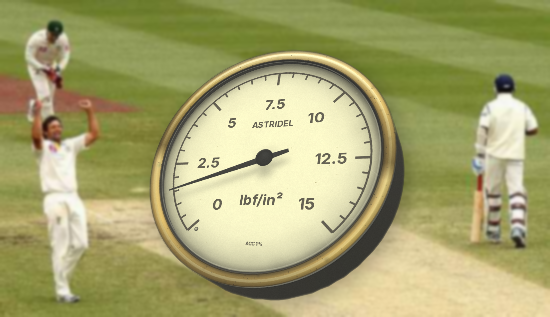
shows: value=1.5 unit=psi
